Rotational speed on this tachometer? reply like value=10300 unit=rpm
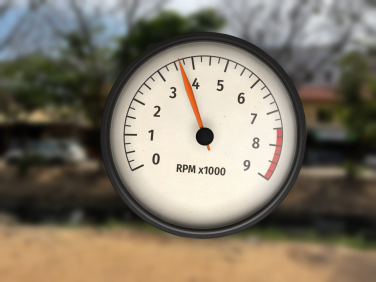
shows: value=3625 unit=rpm
